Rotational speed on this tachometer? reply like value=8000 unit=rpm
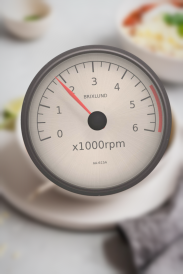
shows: value=1875 unit=rpm
